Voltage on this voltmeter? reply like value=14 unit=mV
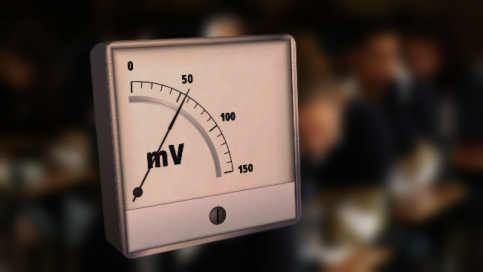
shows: value=55 unit=mV
